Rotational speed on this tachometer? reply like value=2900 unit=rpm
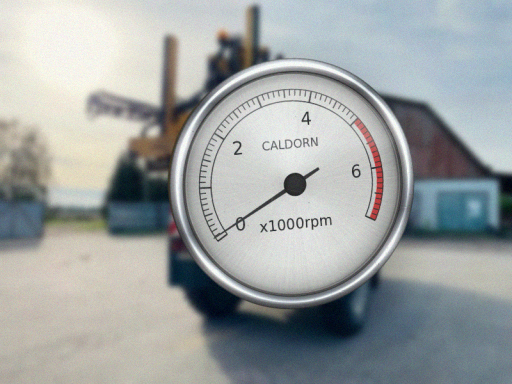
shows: value=100 unit=rpm
